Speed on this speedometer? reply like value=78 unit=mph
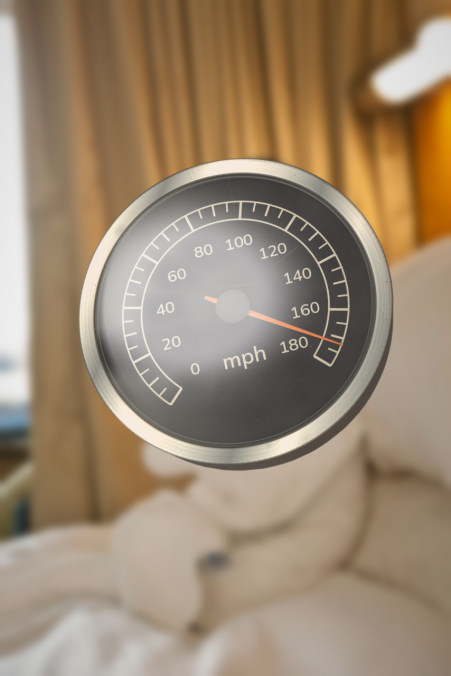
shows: value=172.5 unit=mph
